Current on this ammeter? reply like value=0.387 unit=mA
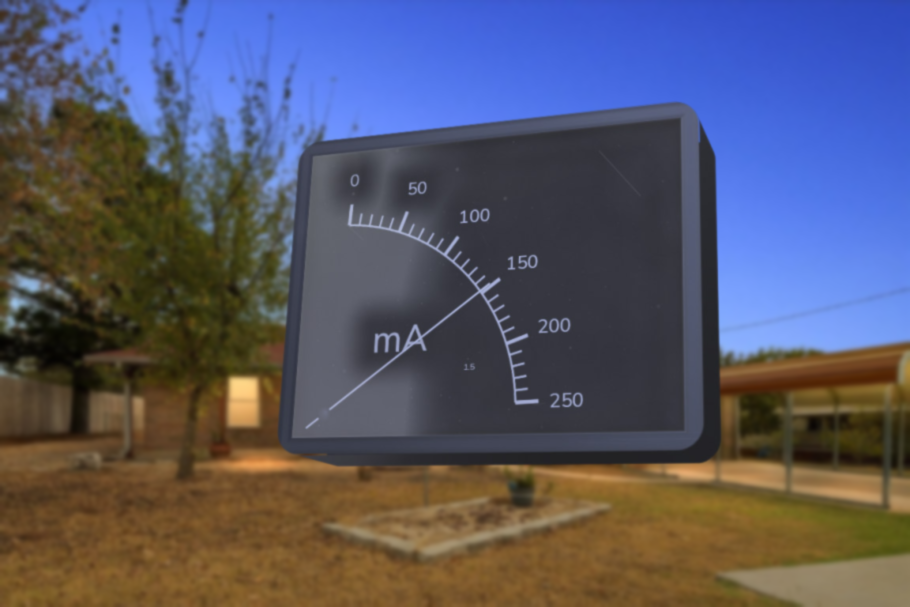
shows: value=150 unit=mA
